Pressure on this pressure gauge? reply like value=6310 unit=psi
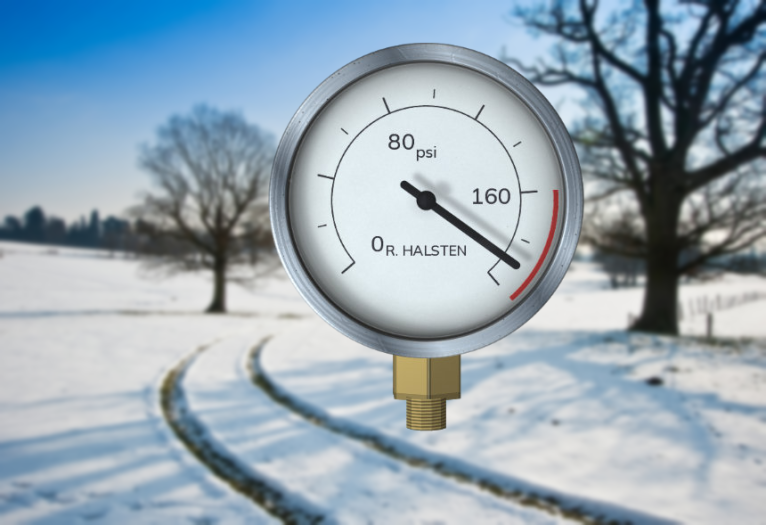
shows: value=190 unit=psi
